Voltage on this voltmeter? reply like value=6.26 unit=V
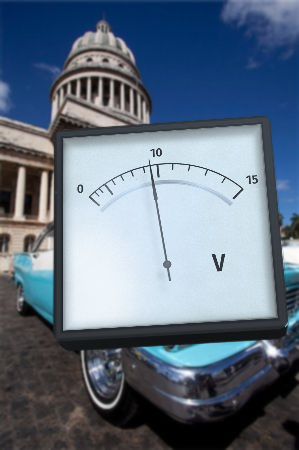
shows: value=9.5 unit=V
